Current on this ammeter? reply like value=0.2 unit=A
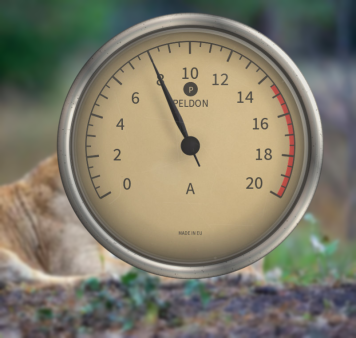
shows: value=8 unit=A
